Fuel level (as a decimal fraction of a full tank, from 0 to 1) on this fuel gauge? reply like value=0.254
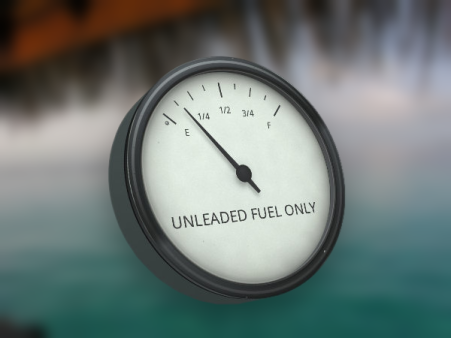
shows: value=0.125
